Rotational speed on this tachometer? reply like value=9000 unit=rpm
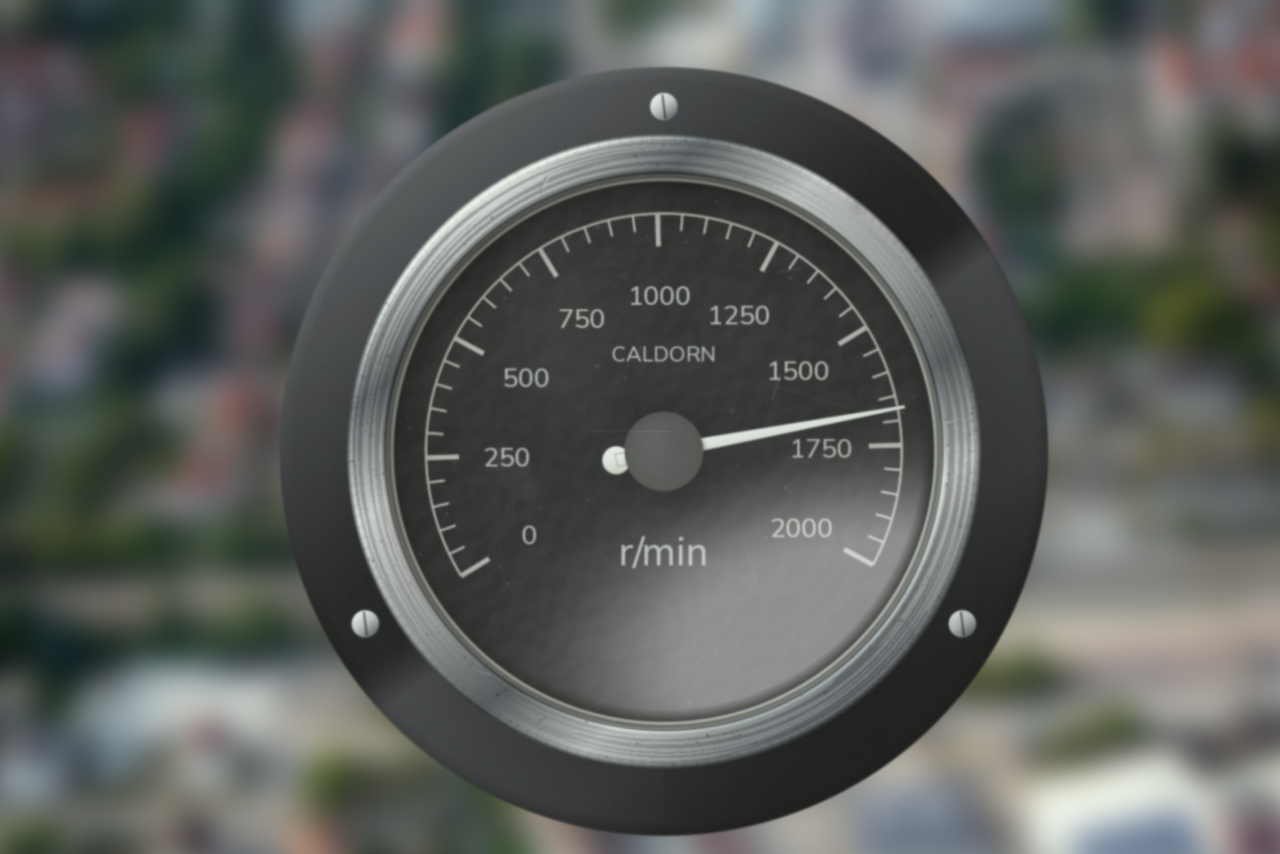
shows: value=1675 unit=rpm
